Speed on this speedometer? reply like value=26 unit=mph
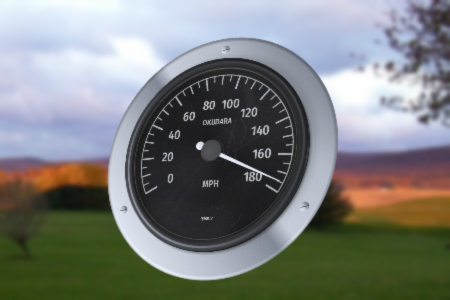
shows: value=175 unit=mph
